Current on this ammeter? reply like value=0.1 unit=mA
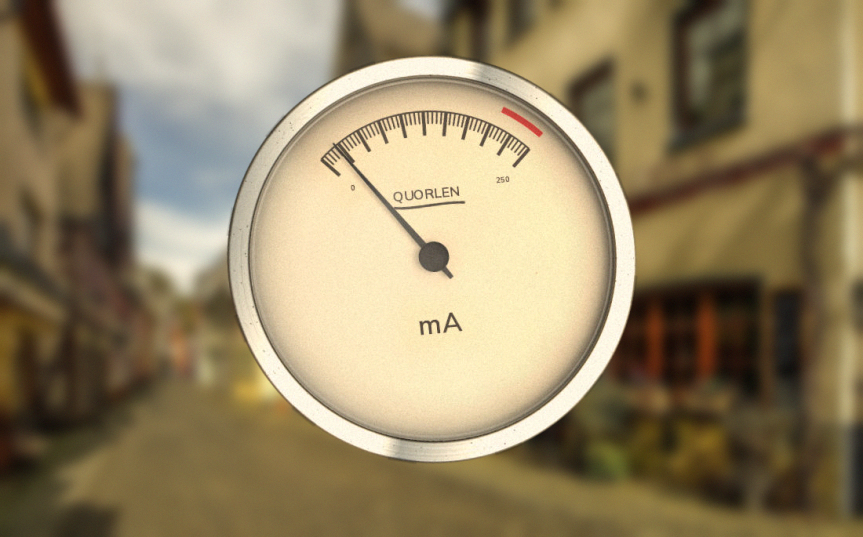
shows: value=20 unit=mA
